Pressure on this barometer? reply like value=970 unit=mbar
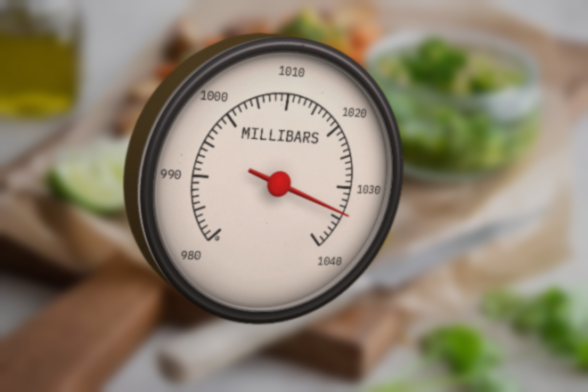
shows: value=1034 unit=mbar
